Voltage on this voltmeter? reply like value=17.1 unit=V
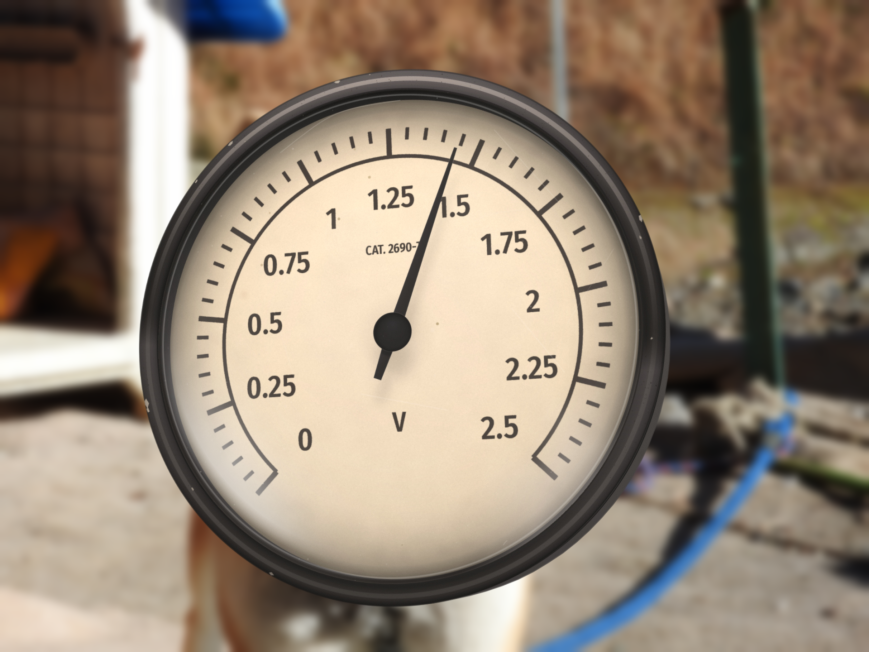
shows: value=1.45 unit=V
